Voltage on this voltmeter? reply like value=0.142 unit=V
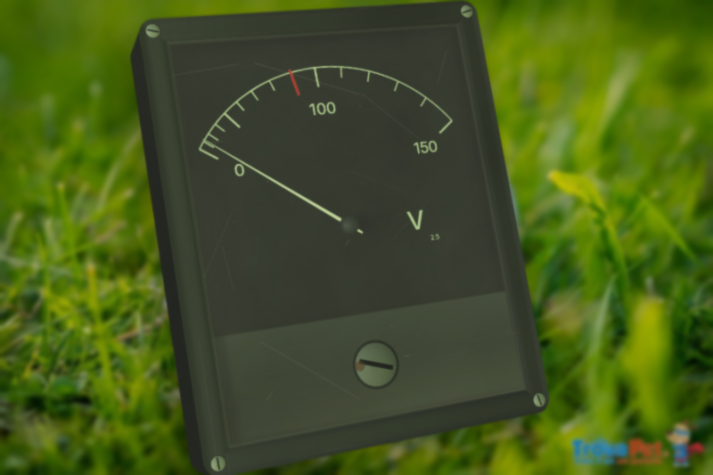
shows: value=20 unit=V
